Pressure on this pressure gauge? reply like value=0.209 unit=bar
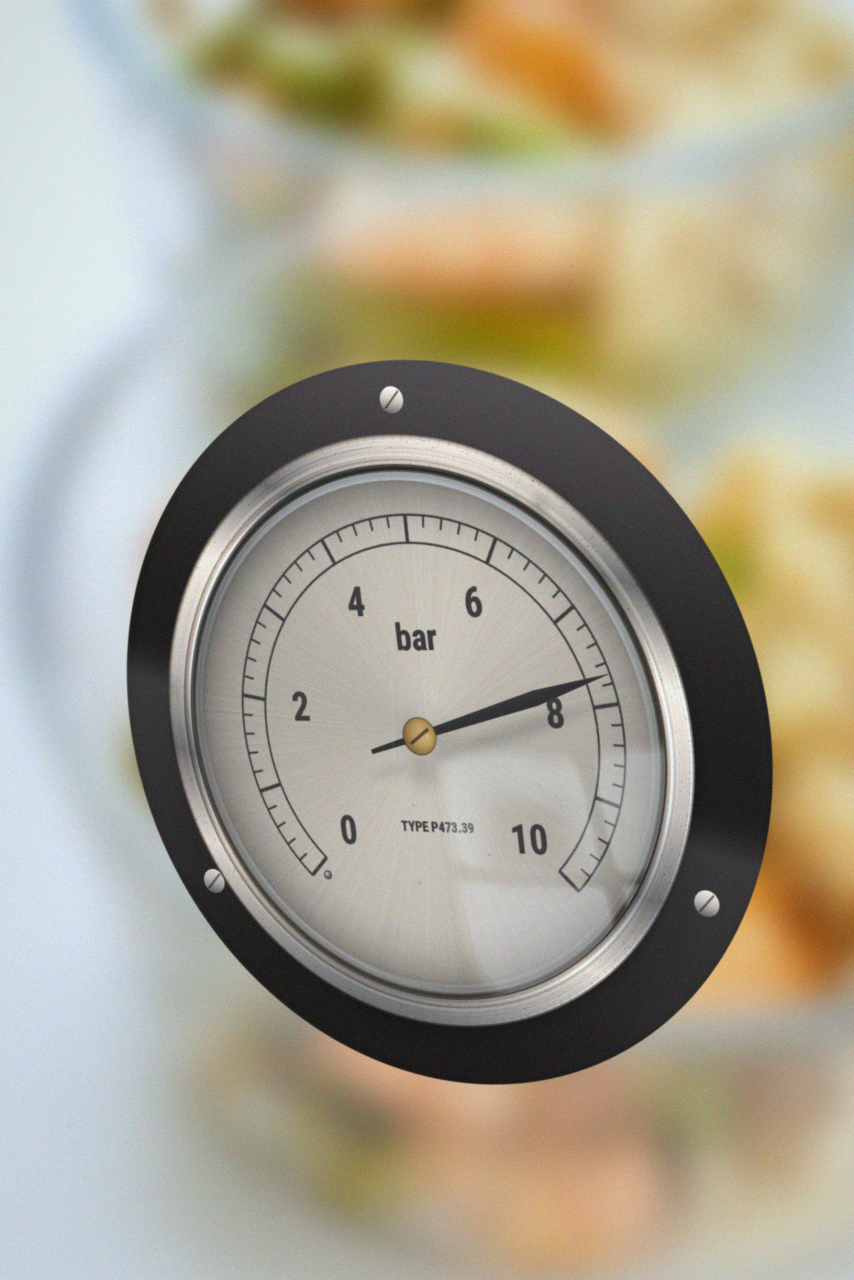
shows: value=7.7 unit=bar
